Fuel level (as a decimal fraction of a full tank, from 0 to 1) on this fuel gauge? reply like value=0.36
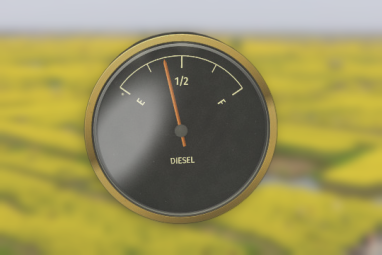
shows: value=0.375
